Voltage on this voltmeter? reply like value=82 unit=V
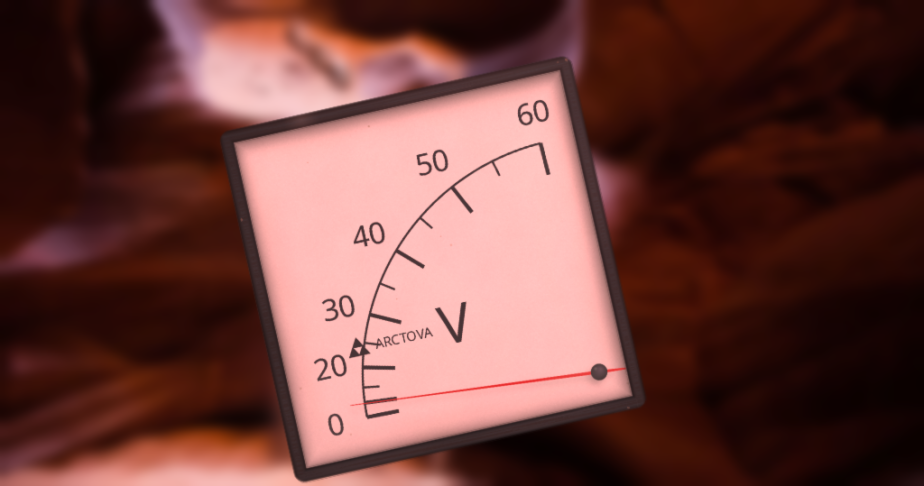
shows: value=10 unit=V
